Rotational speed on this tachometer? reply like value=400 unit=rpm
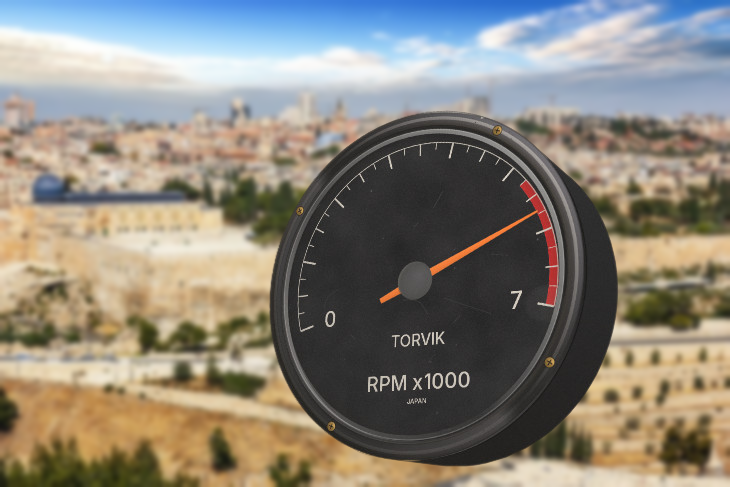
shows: value=5750 unit=rpm
